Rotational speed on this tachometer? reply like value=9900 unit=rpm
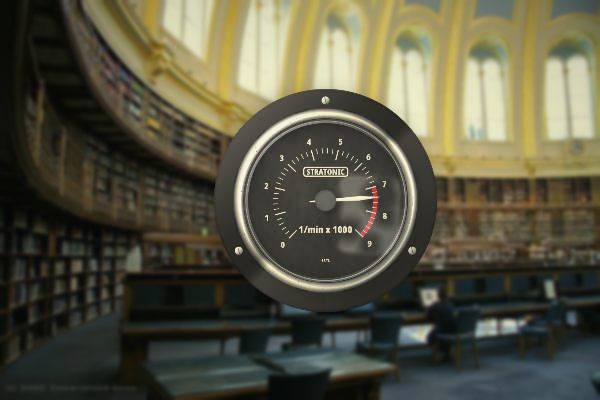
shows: value=7400 unit=rpm
